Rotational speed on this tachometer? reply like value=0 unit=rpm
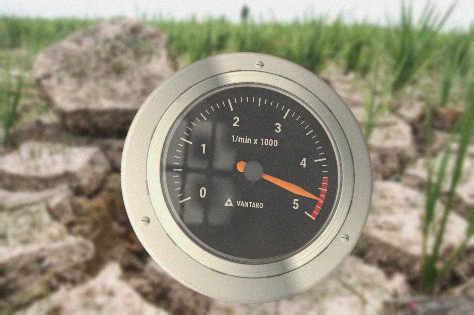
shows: value=4700 unit=rpm
